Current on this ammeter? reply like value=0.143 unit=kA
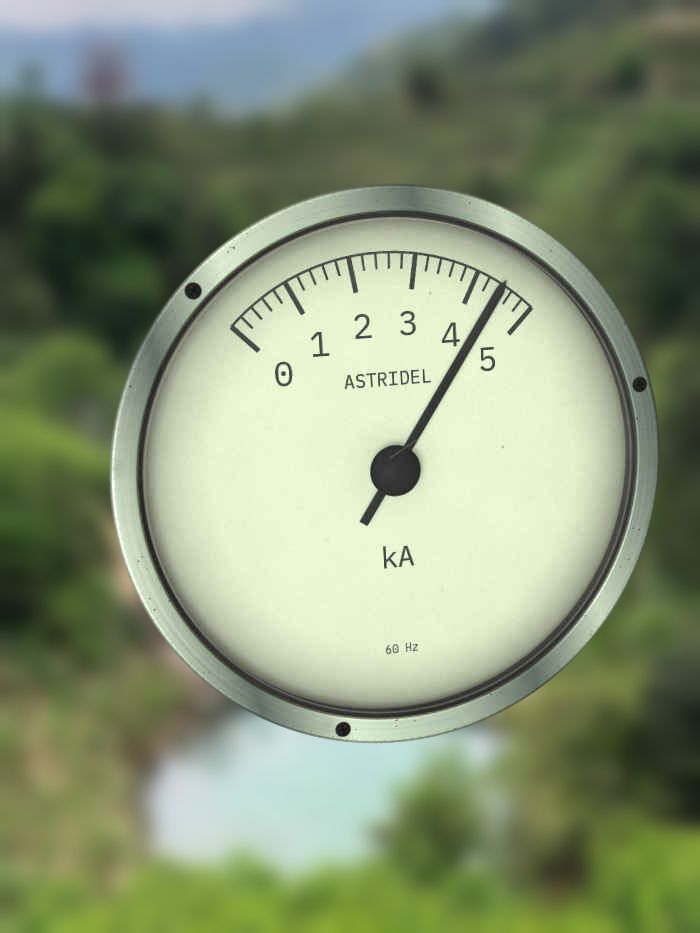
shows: value=4.4 unit=kA
